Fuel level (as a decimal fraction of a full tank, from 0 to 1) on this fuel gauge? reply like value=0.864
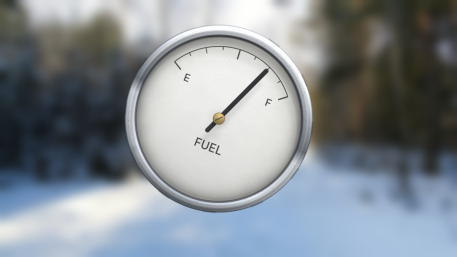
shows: value=0.75
